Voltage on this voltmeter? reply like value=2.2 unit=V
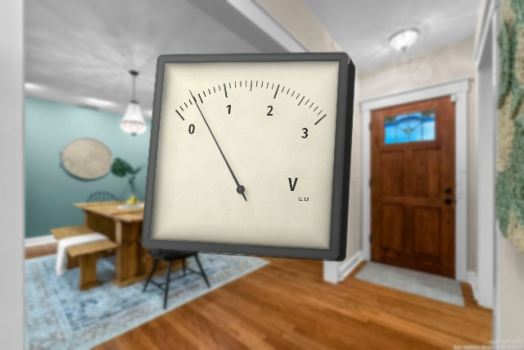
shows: value=0.4 unit=V
